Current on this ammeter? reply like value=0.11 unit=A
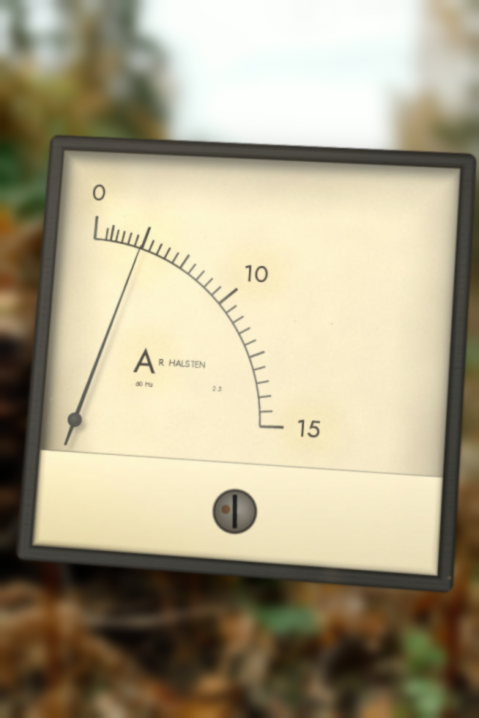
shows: value=5 unit=A
